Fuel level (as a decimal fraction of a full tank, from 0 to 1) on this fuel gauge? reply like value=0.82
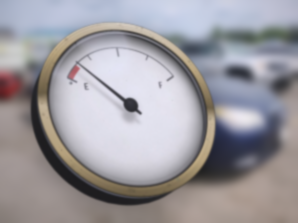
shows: value=0.125
